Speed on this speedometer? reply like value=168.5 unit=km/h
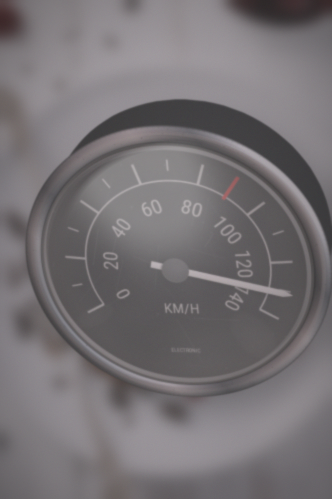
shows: value=130 unit=km/h
